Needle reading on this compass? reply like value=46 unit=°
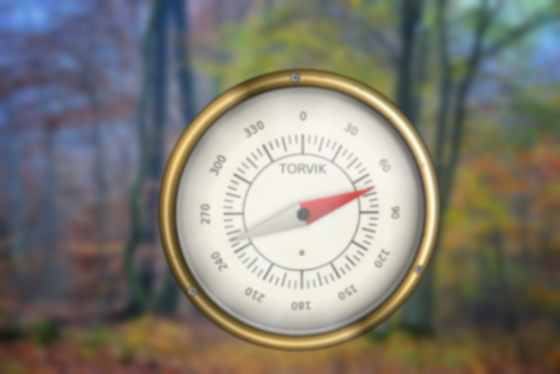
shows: value=70 unit=°
